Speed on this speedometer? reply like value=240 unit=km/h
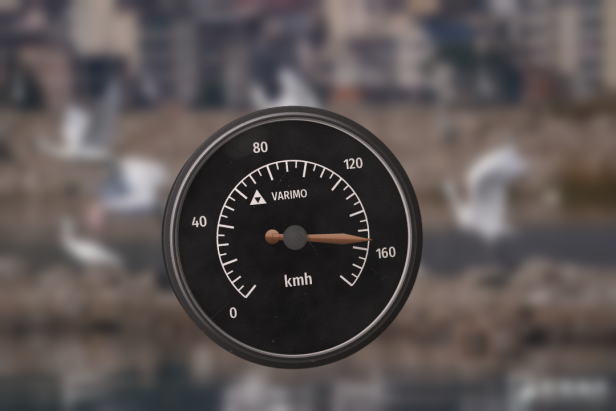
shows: value=155 unit=km/h
